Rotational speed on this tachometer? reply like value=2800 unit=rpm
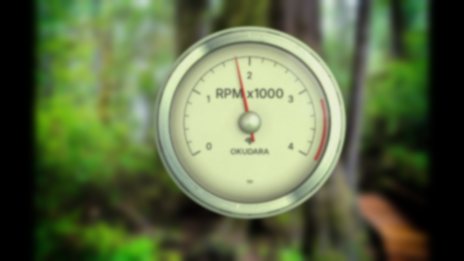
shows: value=1800 unit=rpm
